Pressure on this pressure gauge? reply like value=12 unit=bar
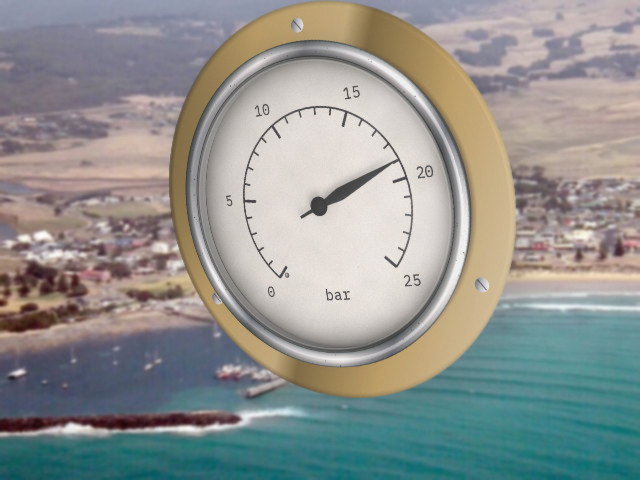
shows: value=19 unit=bar
